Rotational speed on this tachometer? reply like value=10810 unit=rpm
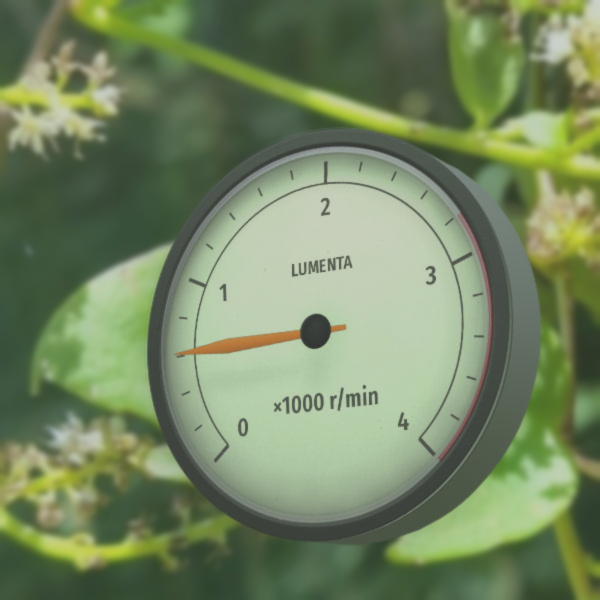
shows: value=600 unit=rpm
